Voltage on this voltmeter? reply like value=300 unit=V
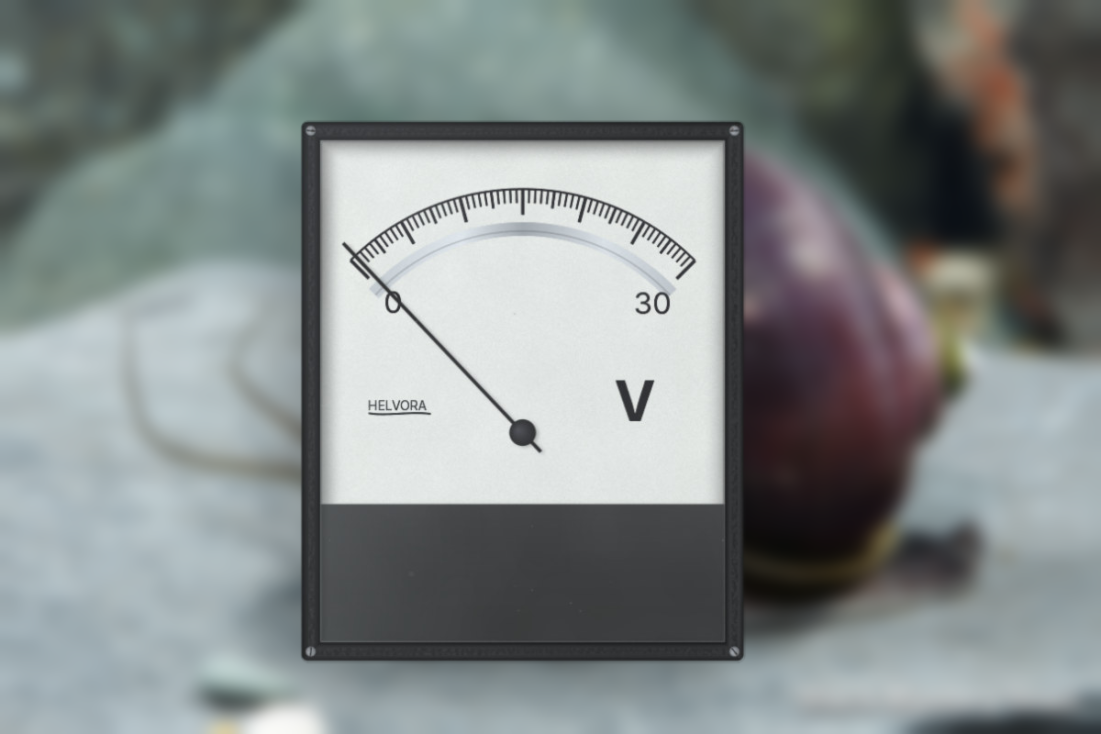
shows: value=0.5 unit=V
